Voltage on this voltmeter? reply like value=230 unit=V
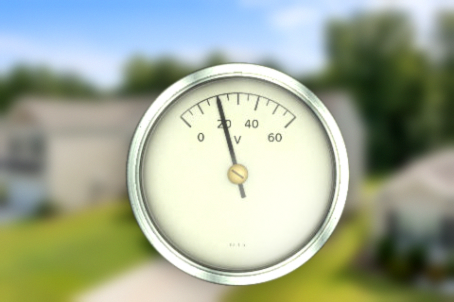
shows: value=20 unit=V
